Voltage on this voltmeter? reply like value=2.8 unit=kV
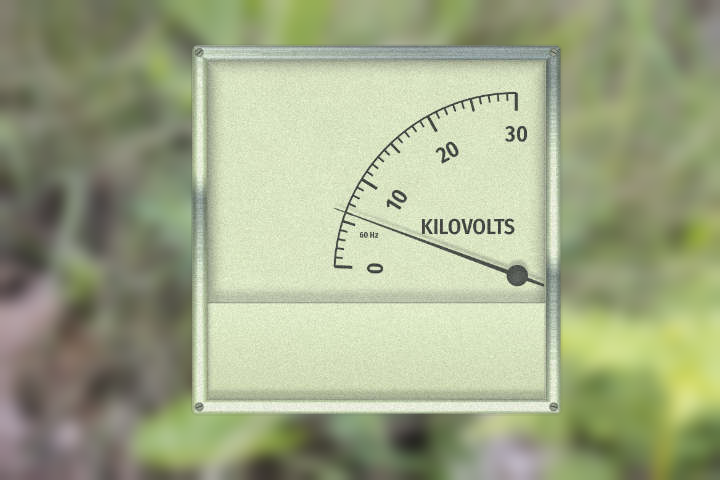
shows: value=6 unit=kV
